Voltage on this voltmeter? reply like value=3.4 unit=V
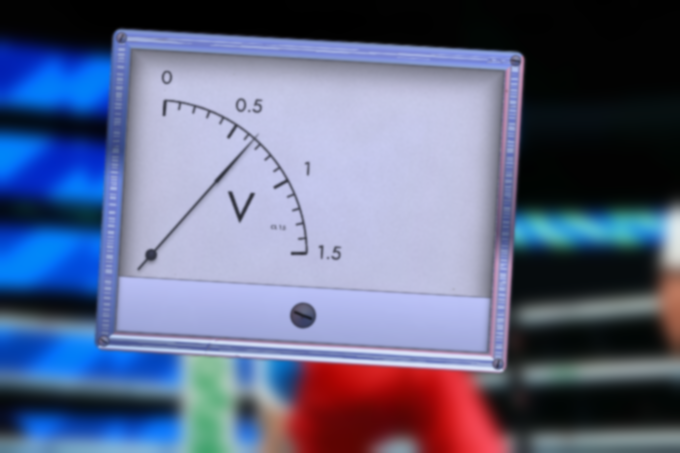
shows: value=0.65 unit=V
